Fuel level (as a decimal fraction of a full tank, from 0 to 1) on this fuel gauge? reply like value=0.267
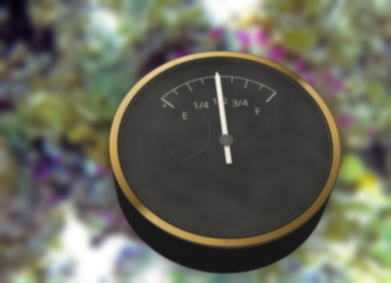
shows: value=0.5
